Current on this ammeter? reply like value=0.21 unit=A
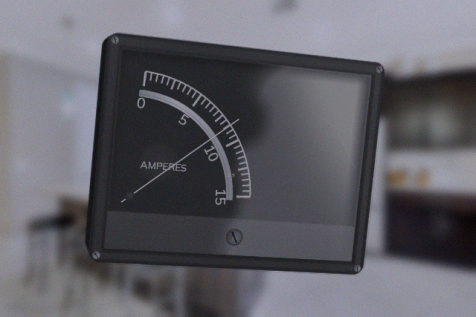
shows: value=8.5 unit=A
